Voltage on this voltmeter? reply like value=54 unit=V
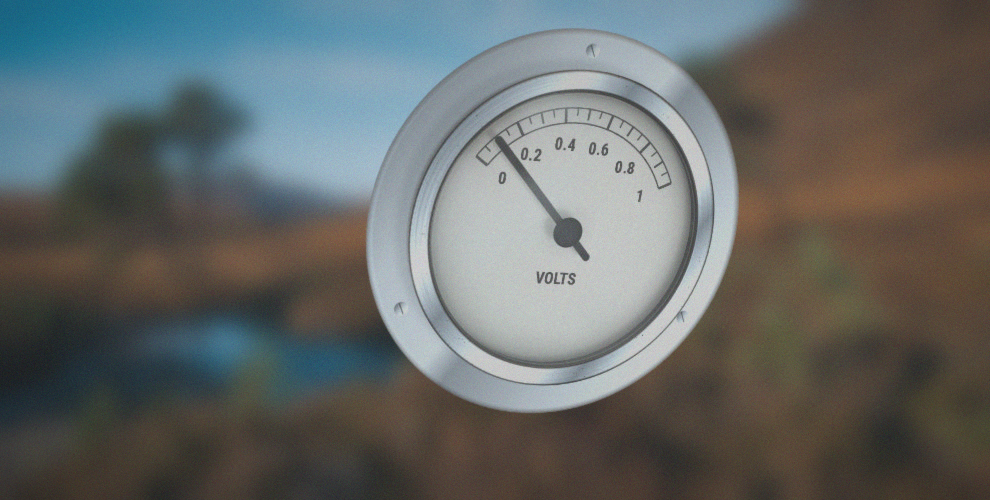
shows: value=0.1 unit=V
